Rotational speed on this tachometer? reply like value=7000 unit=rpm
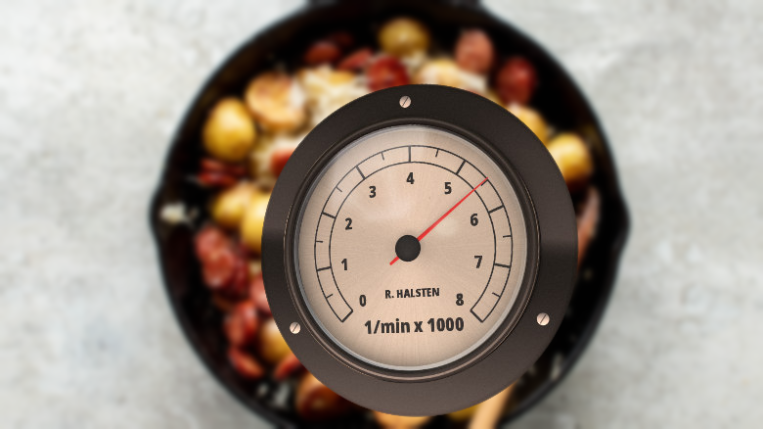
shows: value=5500 unit=rpm
